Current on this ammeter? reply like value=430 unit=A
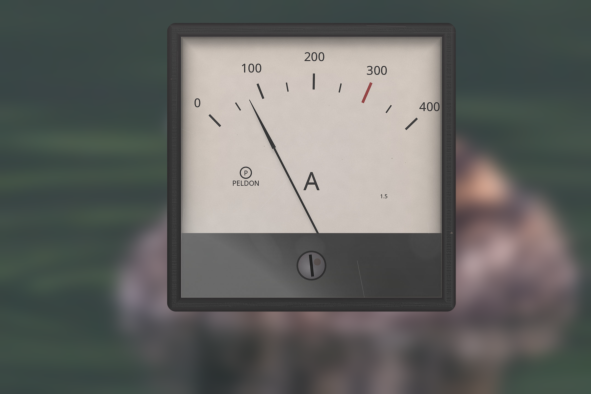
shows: value=75 unit=A
